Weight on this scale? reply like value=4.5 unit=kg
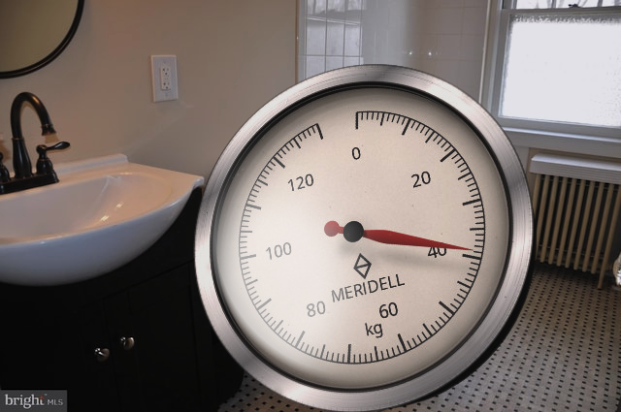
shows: value=39 unit=kg
